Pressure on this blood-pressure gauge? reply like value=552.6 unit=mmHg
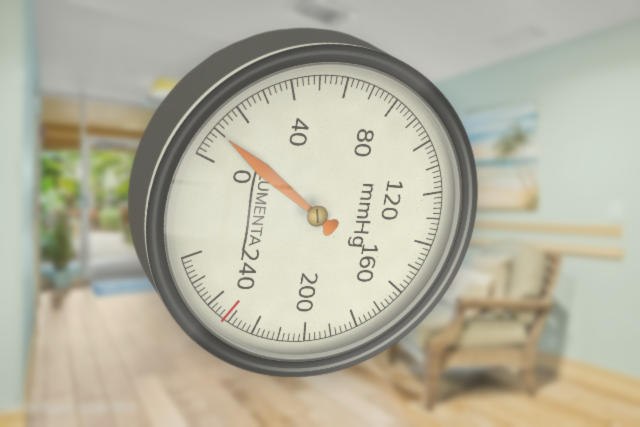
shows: value=10 unit=mmHg
